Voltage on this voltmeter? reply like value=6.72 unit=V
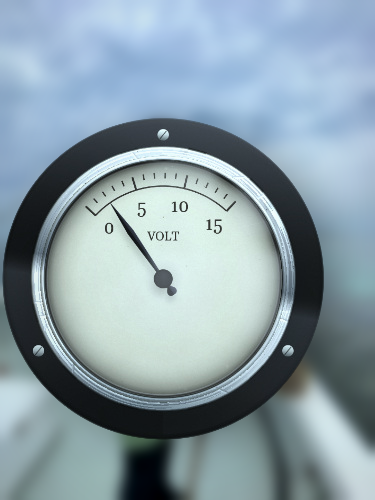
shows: value=2 unit=V
